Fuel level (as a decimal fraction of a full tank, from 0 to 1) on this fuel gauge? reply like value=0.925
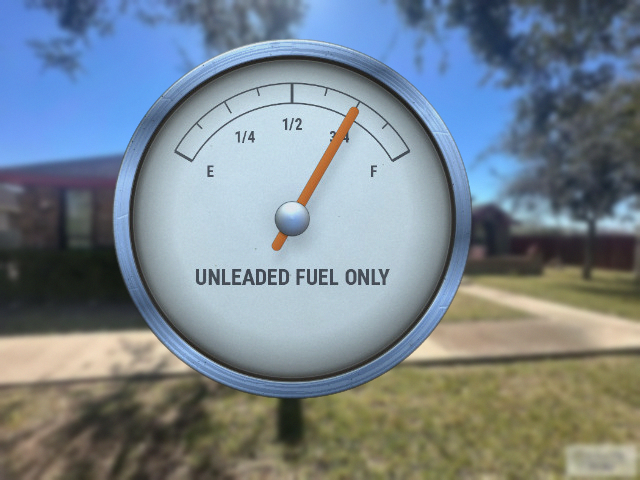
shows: value=0.75
